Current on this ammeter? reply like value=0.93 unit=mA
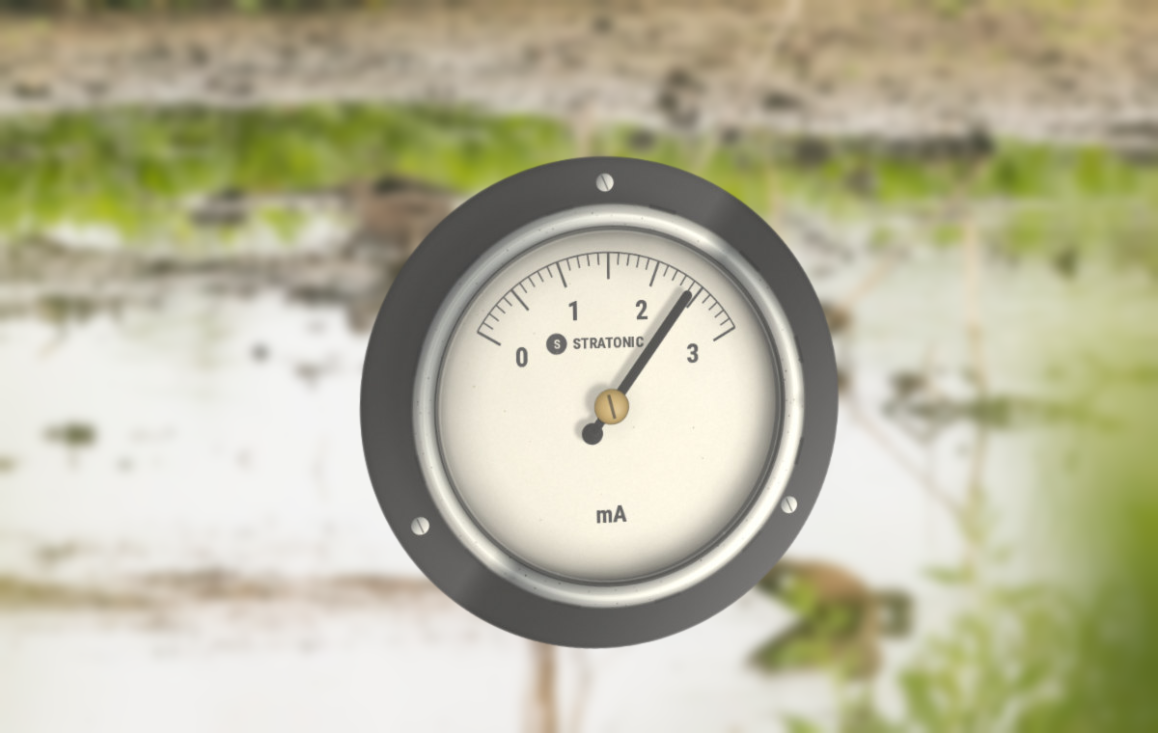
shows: value=2.4 unit=mA
